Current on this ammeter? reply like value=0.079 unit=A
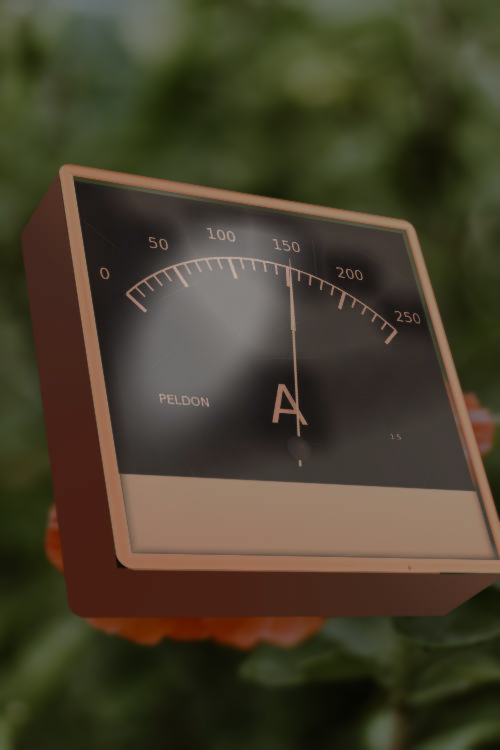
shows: value=150 unit=A
